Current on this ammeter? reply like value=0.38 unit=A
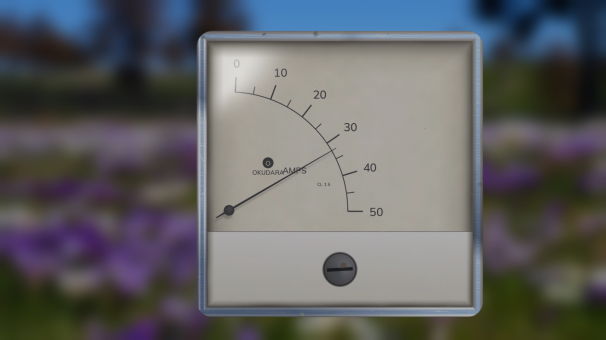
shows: value=32.5 unit=A
